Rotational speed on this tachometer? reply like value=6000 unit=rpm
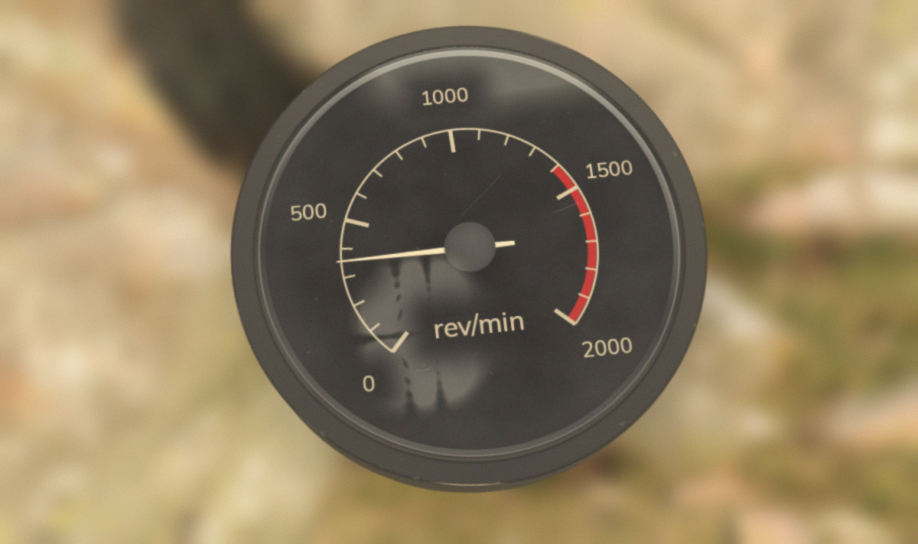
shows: value=350 unit=rpm
